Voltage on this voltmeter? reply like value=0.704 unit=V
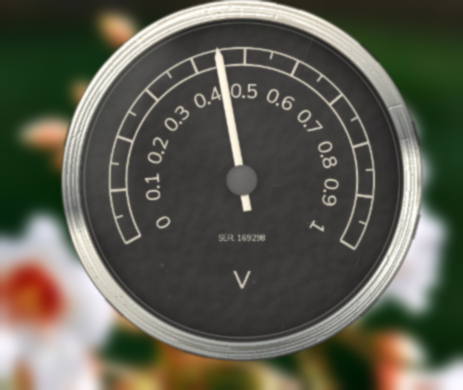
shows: value=0.45 unit=V
